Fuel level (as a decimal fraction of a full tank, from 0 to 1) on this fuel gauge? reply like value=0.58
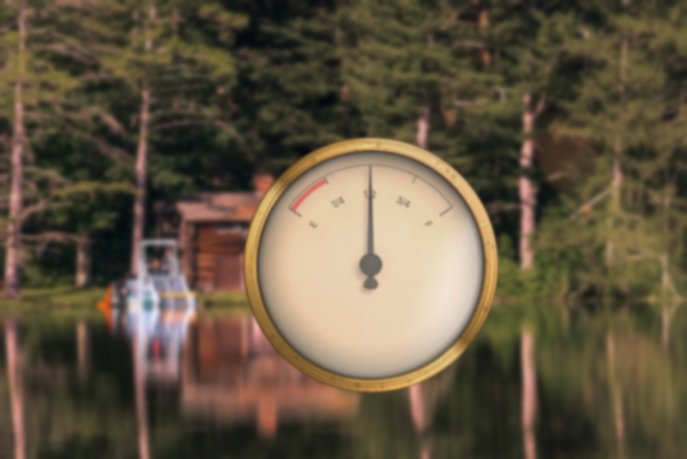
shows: value=0.5
